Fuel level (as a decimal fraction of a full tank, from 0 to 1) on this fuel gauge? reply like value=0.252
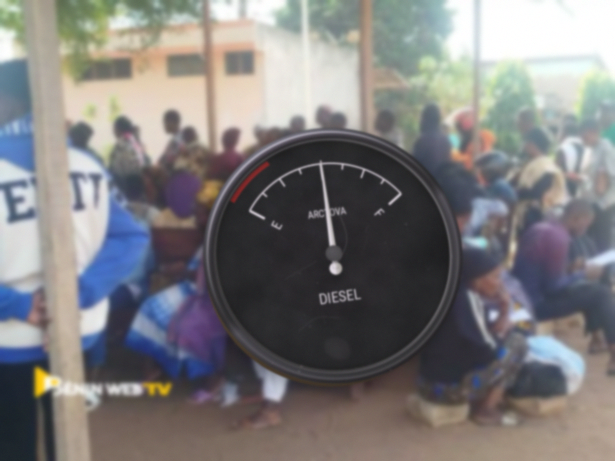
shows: value=0.5
